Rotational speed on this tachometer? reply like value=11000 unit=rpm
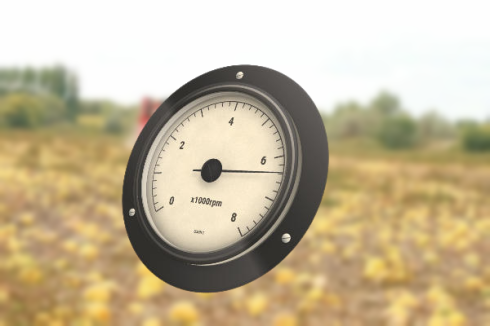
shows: value=6400 unit=rpm
